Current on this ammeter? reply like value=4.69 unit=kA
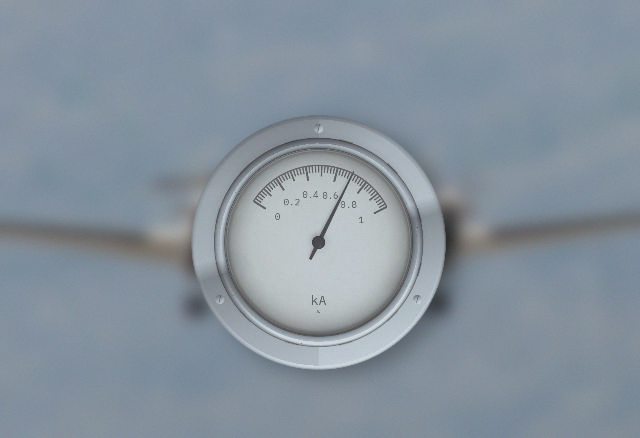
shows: value=0.7 unit=kA
